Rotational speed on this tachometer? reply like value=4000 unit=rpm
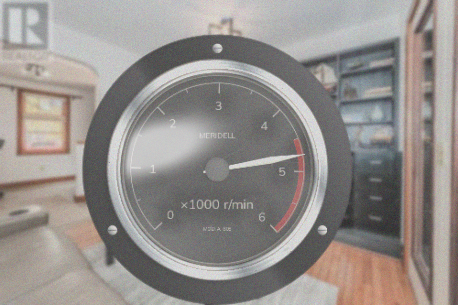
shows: value=4750 unit=rpm
